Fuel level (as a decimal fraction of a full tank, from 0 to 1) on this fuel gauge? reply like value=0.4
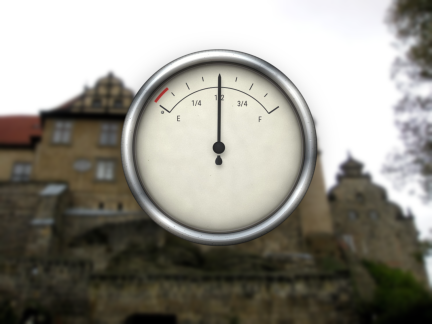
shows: value=0.5
